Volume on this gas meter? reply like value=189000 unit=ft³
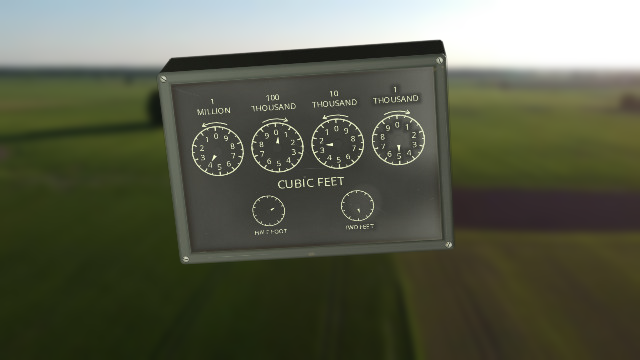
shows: value=402500 unit=ft³
